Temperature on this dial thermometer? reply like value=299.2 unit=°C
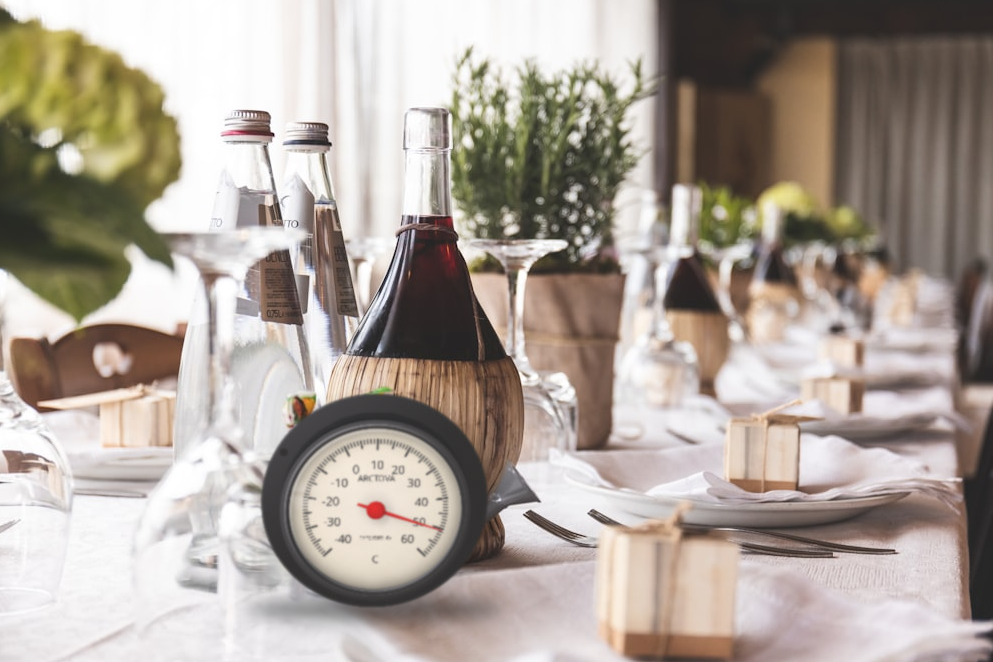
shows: value=50 unit=°C
